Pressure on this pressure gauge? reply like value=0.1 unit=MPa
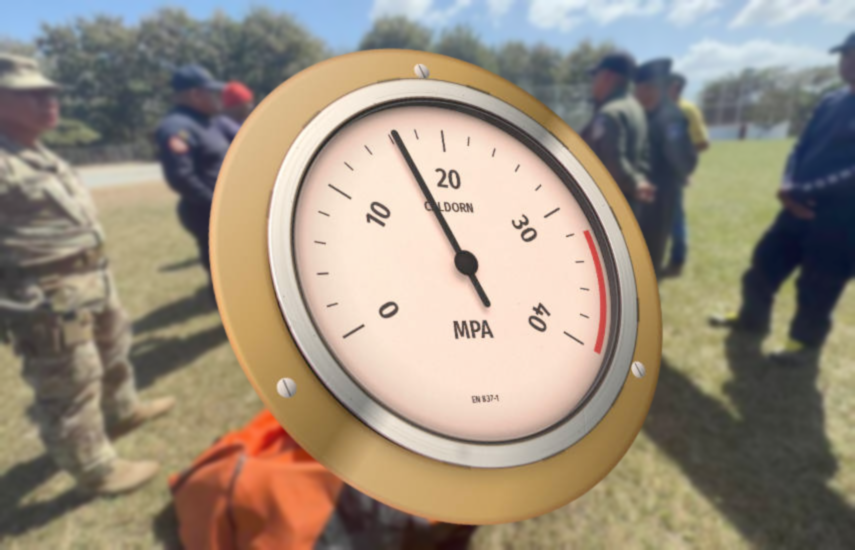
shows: value=16 unit=MPa
